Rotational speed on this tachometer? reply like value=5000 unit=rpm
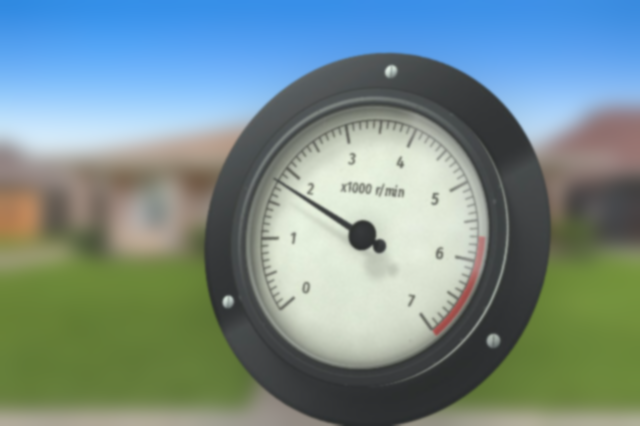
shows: value=1800 unit=rpm
